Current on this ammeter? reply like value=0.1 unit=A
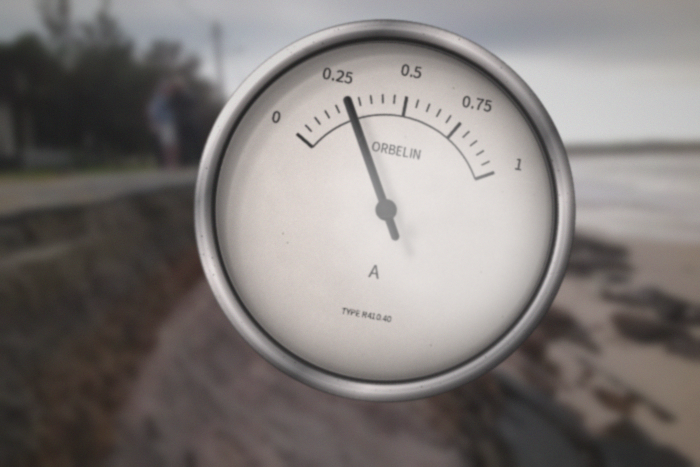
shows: value=0.25 unit=A
